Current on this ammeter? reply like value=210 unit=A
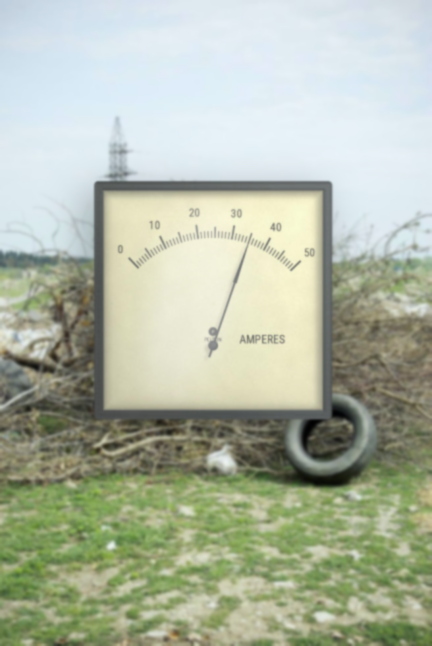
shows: value=35 unit=A
